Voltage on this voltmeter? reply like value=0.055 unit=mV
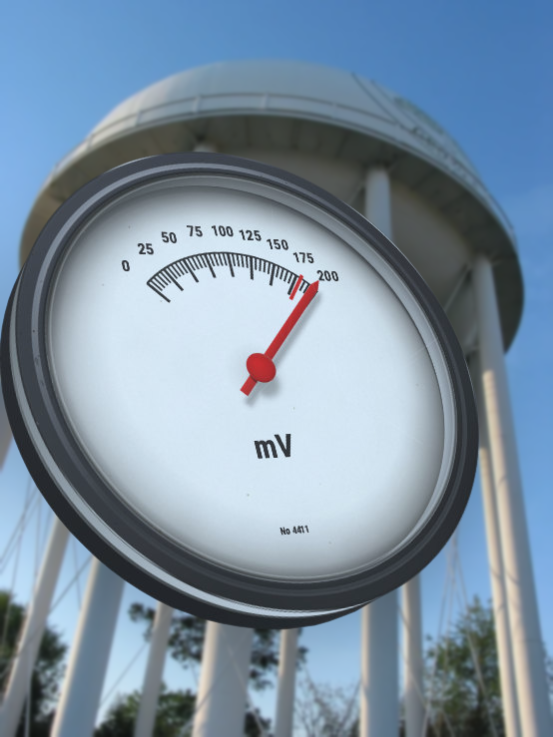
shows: value=195 unit=mV
